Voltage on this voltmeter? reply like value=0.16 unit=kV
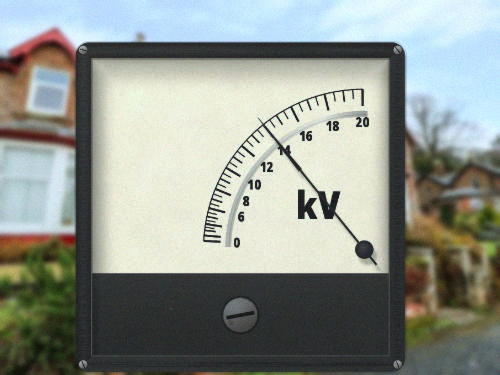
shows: value=14 unit=kV
